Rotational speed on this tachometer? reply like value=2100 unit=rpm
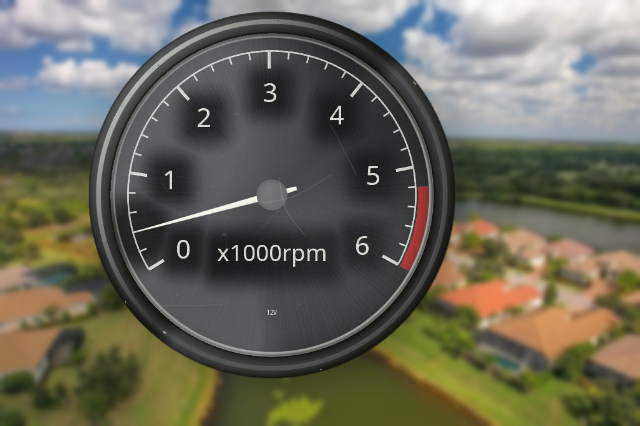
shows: value=400 unit=rpm
